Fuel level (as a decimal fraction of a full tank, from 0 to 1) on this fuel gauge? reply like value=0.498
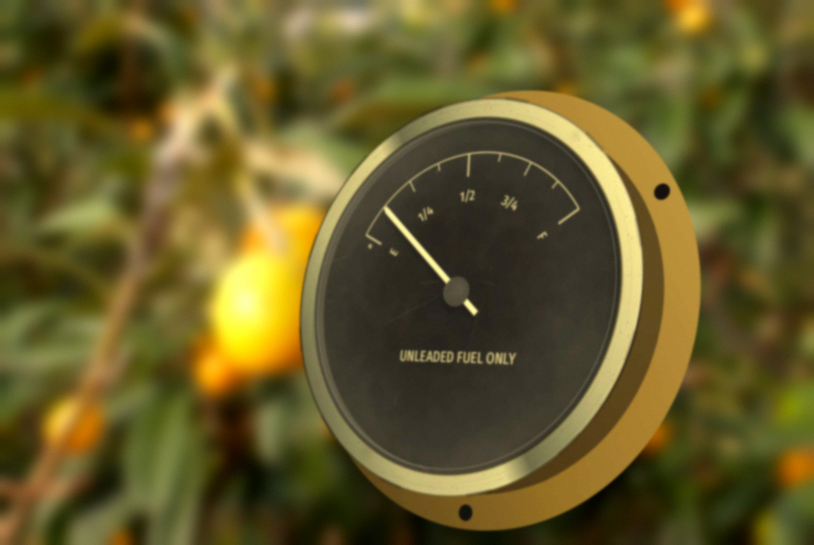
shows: value=0.125
